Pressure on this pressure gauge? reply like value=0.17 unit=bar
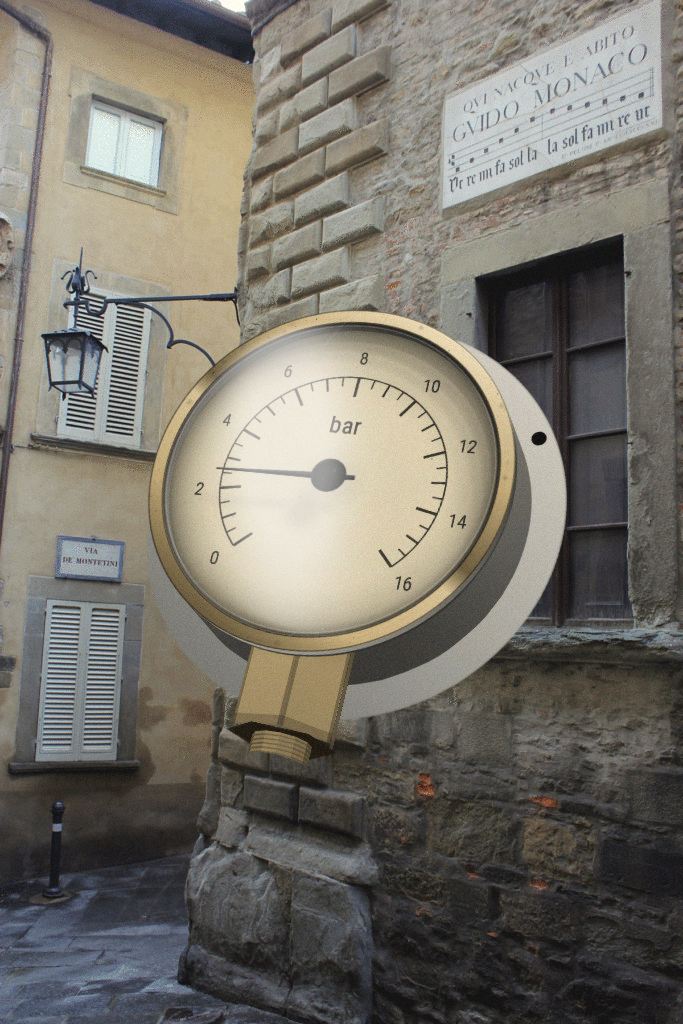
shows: value=2.5 unit=bar
